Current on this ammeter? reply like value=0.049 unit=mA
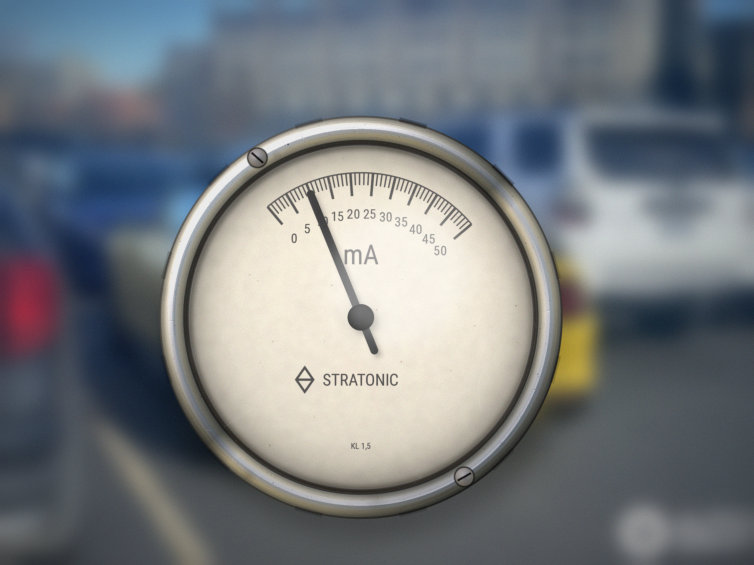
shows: value=10 unit=mA
